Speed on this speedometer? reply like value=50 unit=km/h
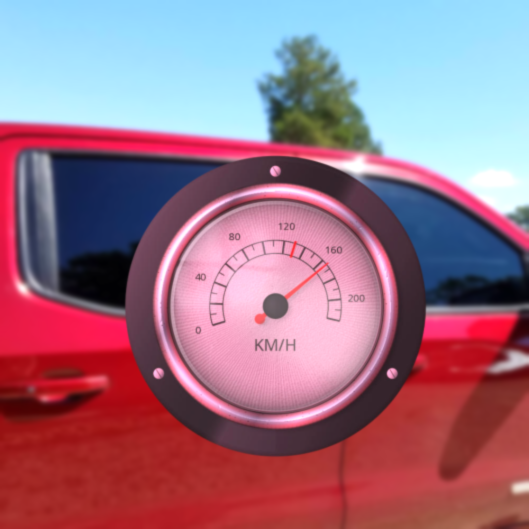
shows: value=165 unit=km/h
